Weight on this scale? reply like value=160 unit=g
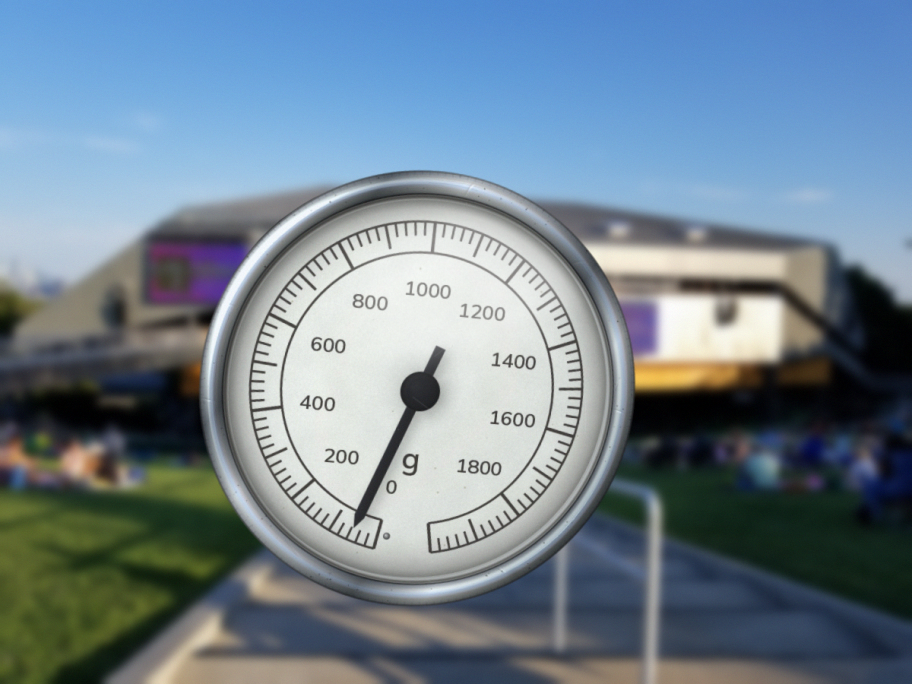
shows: value=60 unit=g
